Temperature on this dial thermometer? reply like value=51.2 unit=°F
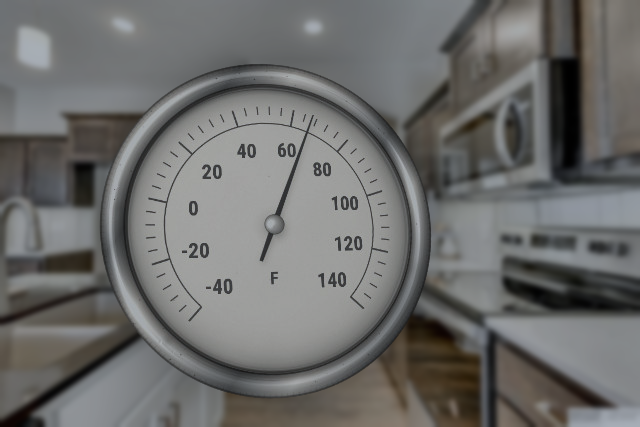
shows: value=66 unit=°F
